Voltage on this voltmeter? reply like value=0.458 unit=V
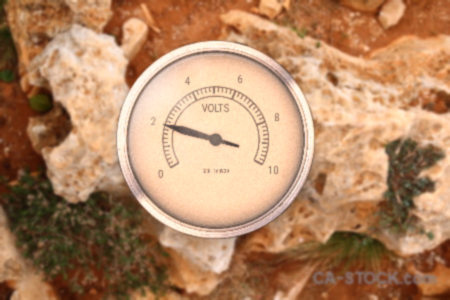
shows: value=2 unit=V
